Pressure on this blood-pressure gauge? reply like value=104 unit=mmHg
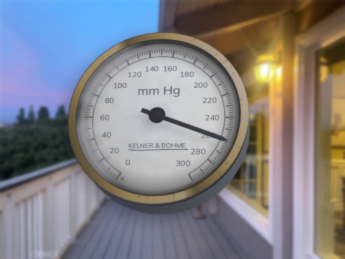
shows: value=260 unit=mmHg
